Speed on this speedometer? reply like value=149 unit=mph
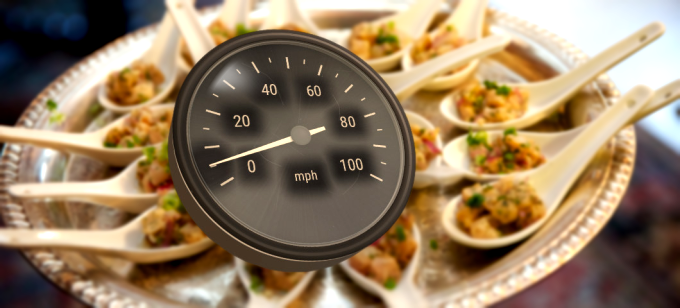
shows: value=5 unit=mph
